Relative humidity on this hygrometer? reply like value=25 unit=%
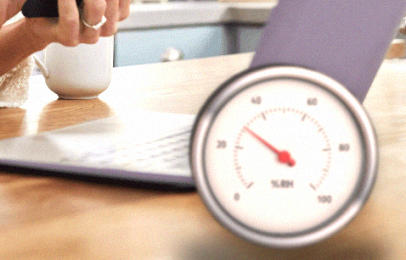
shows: value=30 unit=%
